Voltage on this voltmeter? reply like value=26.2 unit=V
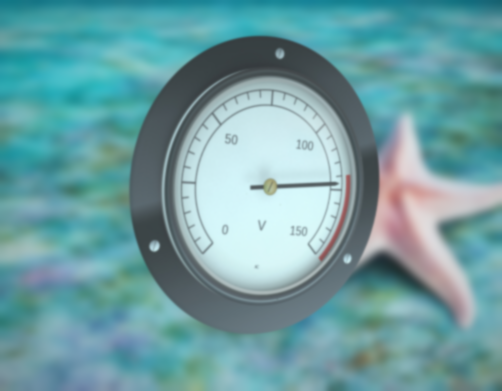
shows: value=122.5 unit=V
